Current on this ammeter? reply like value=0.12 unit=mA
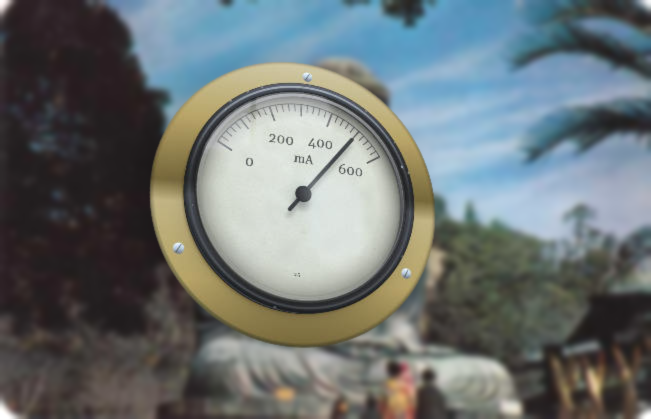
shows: value=500 unit=mA
